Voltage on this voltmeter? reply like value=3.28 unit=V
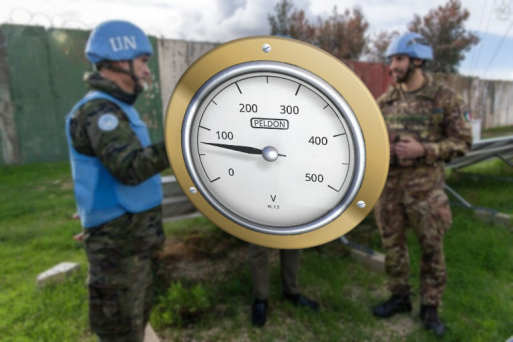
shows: value=75 unit=V
